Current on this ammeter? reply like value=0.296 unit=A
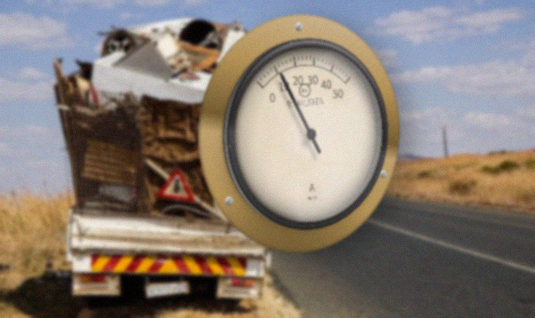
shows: value=10 unit=A
